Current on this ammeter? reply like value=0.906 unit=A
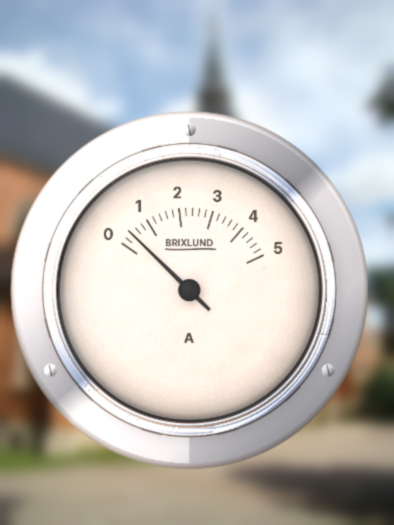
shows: value=0.4 unit=A
